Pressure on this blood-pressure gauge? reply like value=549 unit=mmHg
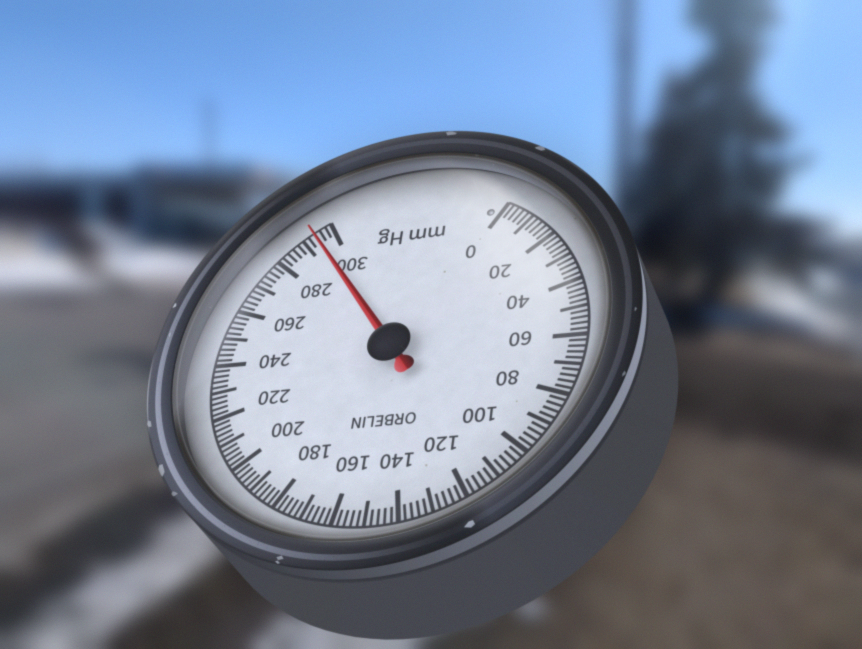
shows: value=294 unit=mmHg
